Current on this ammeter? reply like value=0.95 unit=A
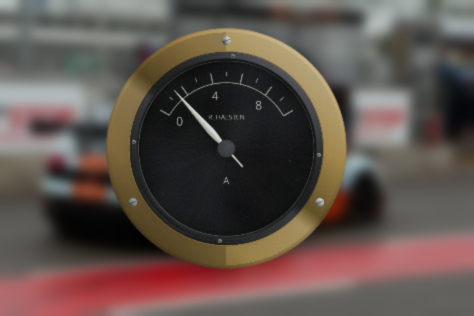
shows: value=1.5 unit=A
